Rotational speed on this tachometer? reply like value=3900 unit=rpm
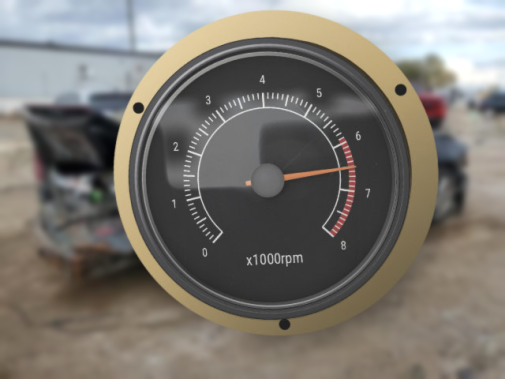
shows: value=6500 unit=rpm
